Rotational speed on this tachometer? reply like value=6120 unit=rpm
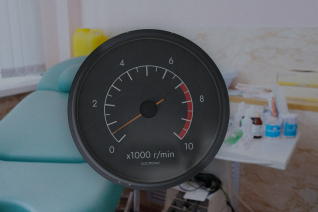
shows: value=500 unit=rpm
